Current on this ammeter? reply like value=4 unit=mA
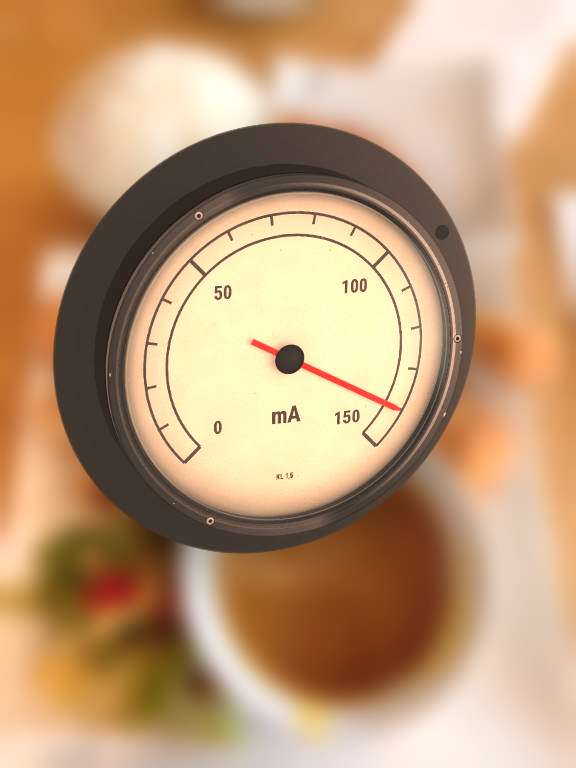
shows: value=140 unit=mA
